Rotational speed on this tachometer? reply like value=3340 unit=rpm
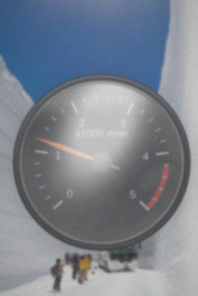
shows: value=1200 unit=rpm
